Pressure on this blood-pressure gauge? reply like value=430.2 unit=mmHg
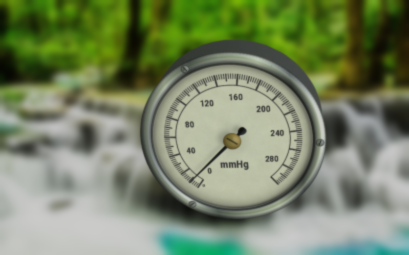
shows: value=10 unit=mmHg
